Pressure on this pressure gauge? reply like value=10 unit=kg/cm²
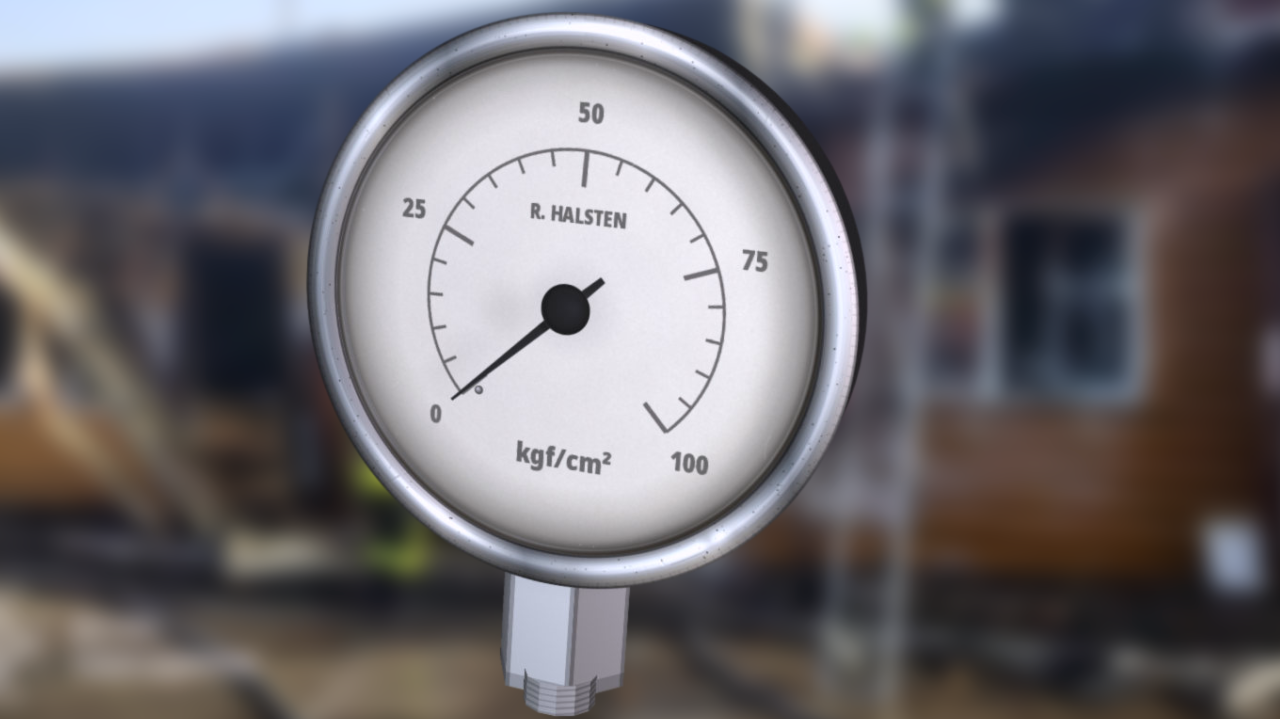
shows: value=0 unit=kg/cm²
